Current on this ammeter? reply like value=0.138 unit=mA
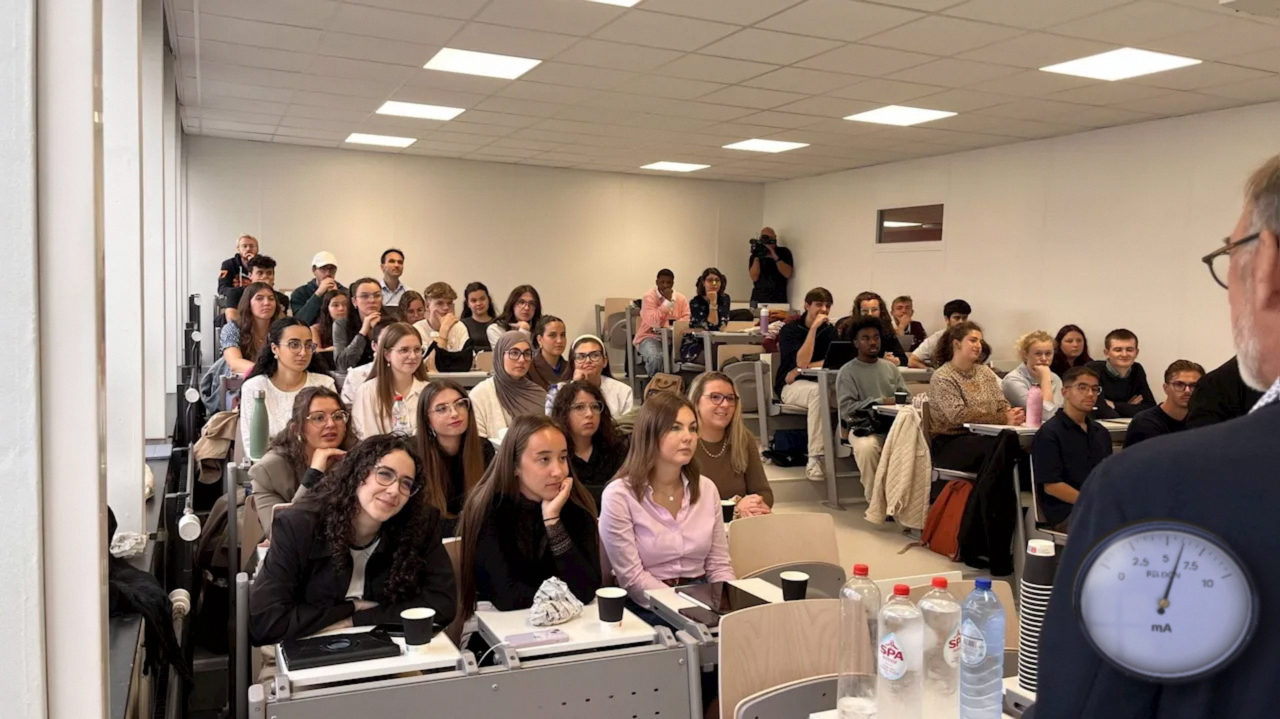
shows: value=6 unit=mA
